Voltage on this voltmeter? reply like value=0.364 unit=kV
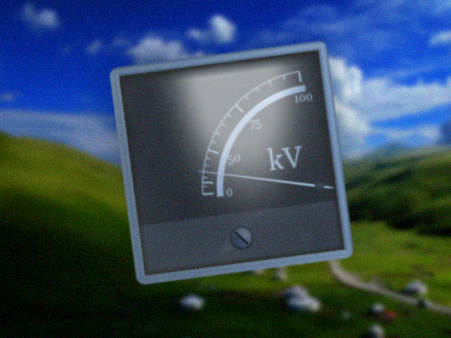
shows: value=35 unit=kV
